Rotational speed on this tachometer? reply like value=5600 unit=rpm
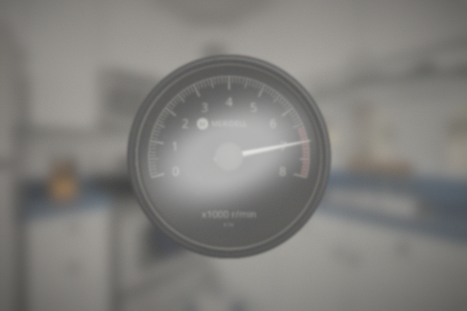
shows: value=7000 unit=rpm
